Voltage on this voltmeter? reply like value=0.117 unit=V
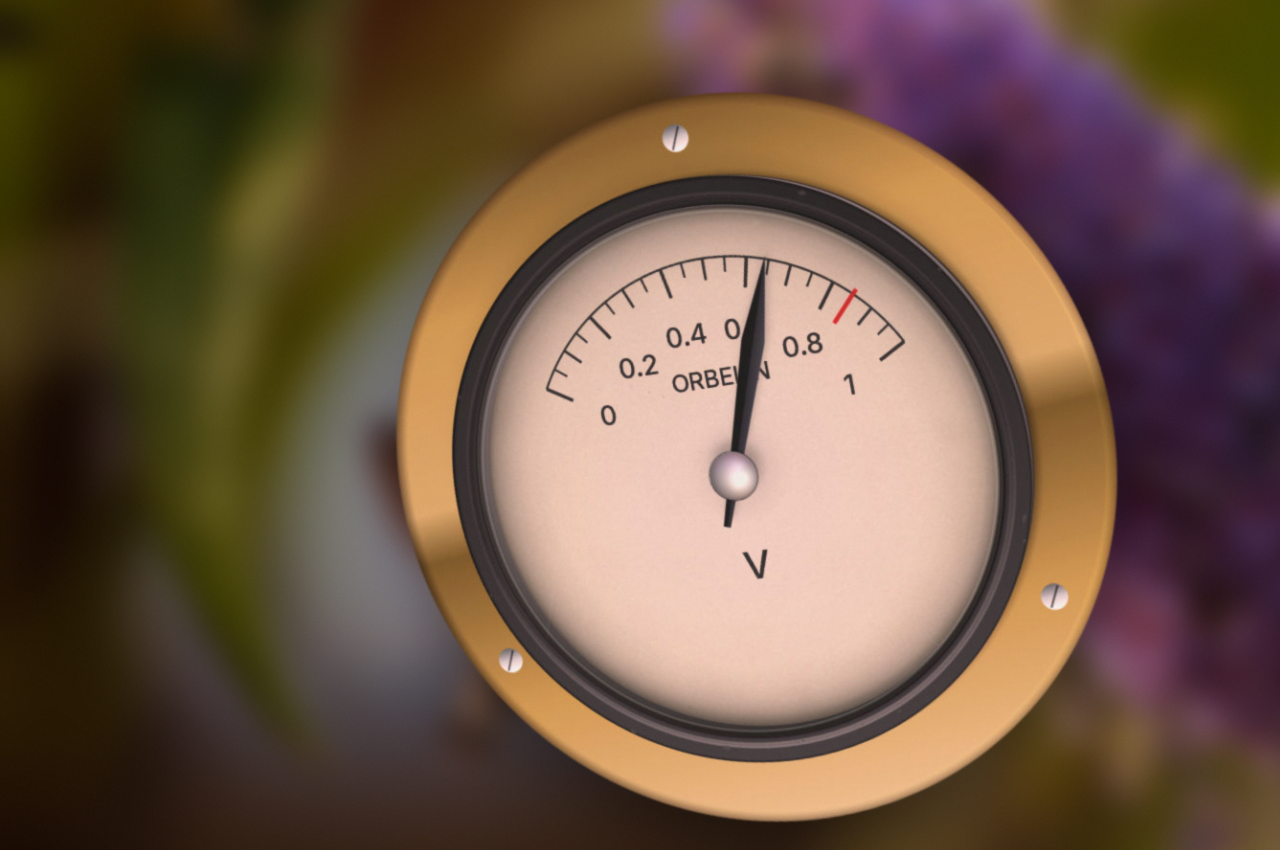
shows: value=0.65 unit=V
